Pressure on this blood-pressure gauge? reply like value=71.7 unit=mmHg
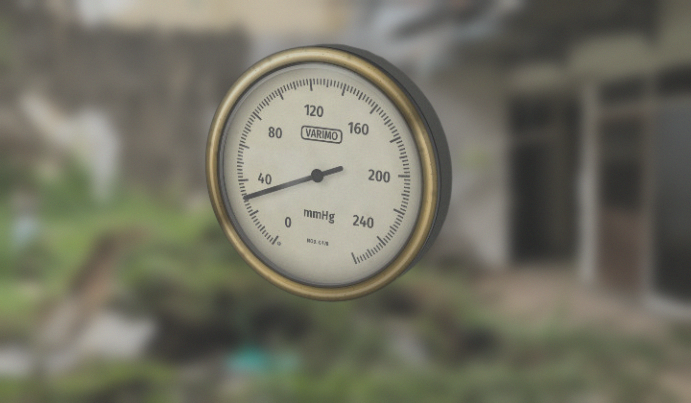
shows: value=30 unit=mmHg
